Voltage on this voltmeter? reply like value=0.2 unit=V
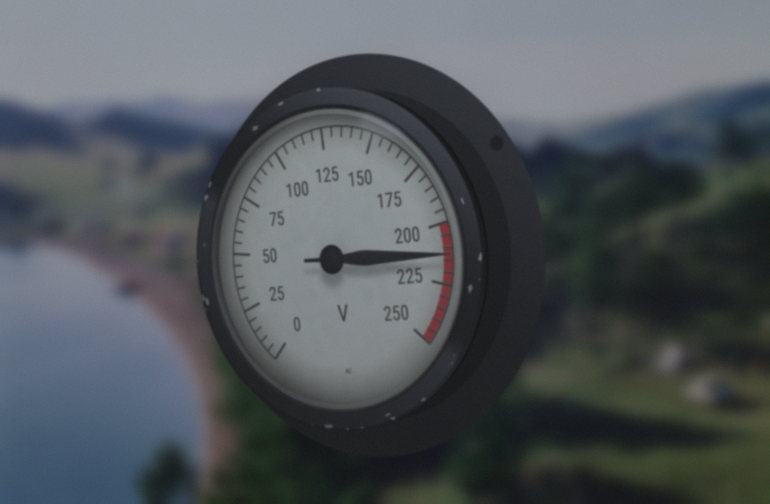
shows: value=212.5 unit=V
